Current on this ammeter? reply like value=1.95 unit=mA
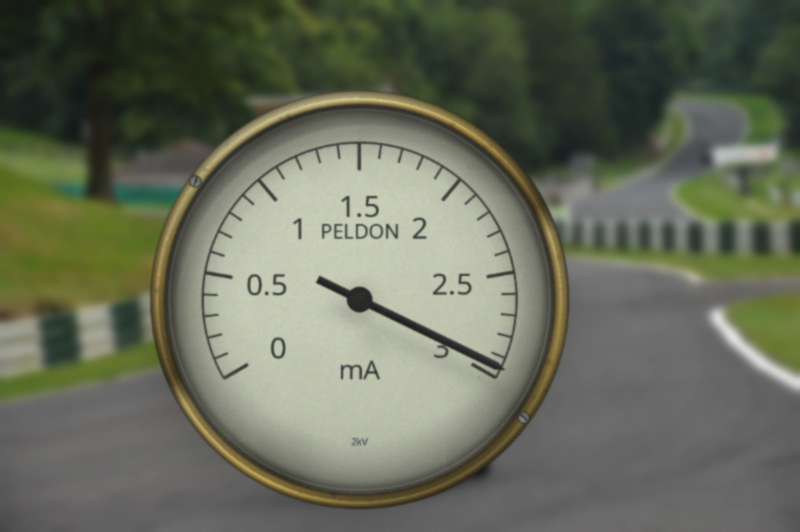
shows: value=2.95 unit=mA
